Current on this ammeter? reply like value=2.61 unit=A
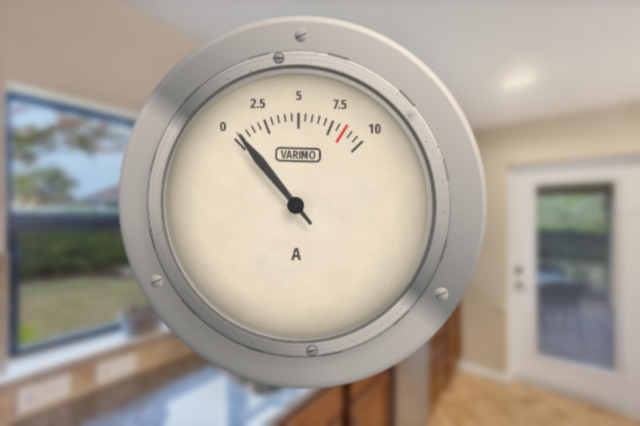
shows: value=0.5 unit=A
